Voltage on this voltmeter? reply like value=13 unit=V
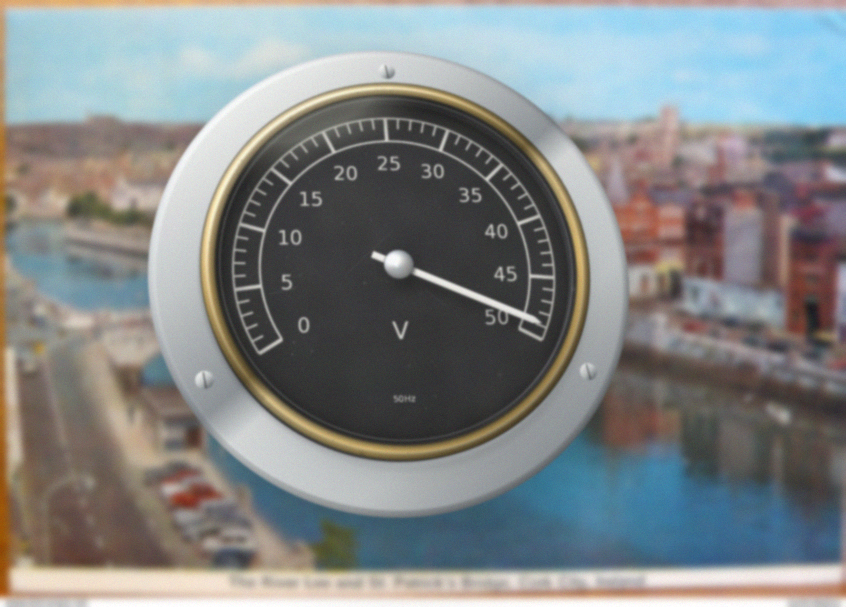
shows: value=49 unit=V
